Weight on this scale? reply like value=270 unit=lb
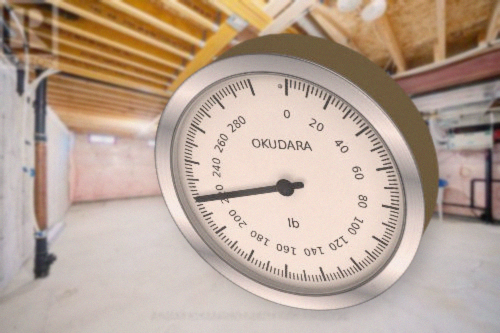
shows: value=220 unit=lb
